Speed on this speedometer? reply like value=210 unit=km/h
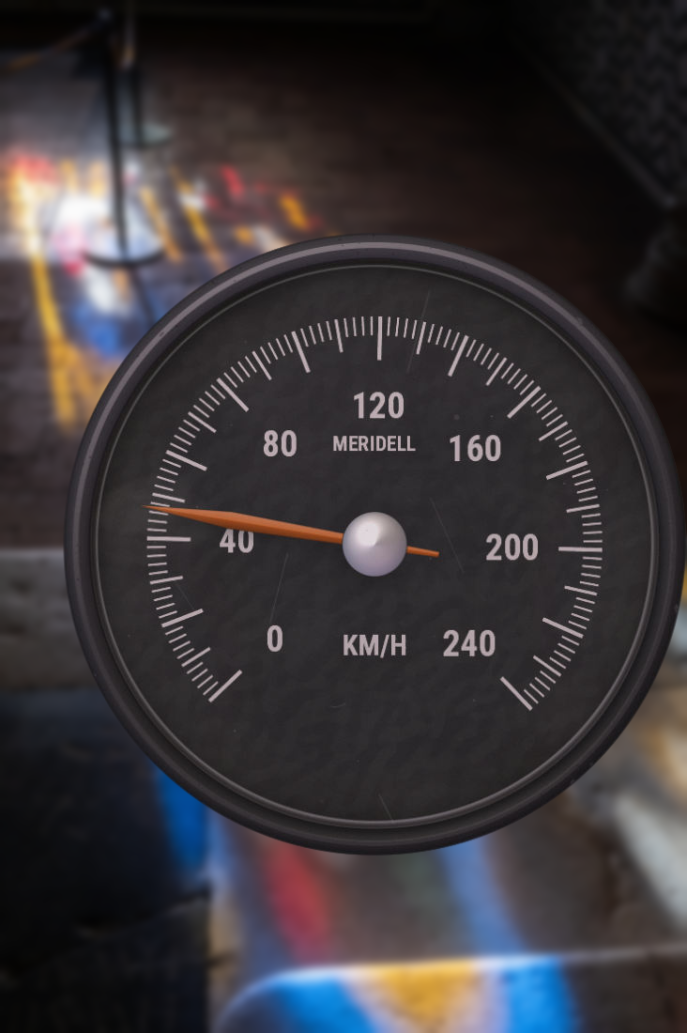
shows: value=47 unit=km/h
